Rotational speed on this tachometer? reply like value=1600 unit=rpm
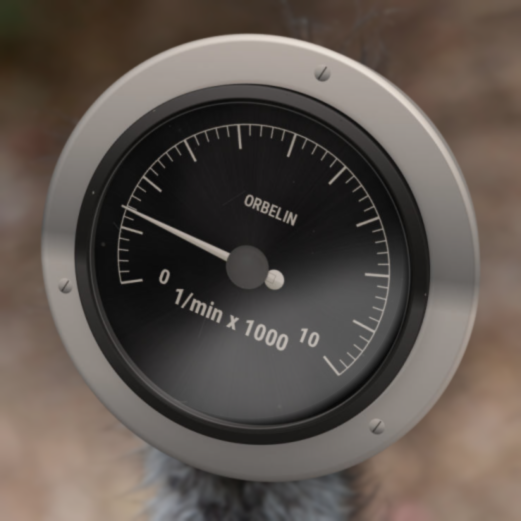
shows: value=1400 unit=rpm
